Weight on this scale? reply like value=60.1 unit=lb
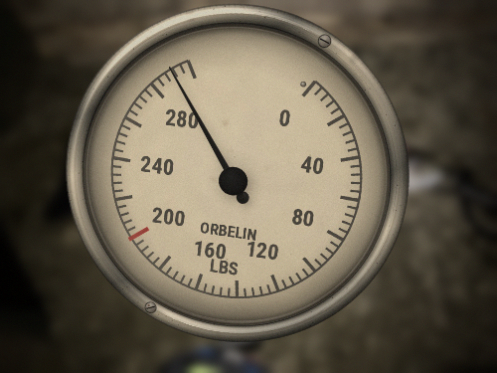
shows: value=292 unit=lb
